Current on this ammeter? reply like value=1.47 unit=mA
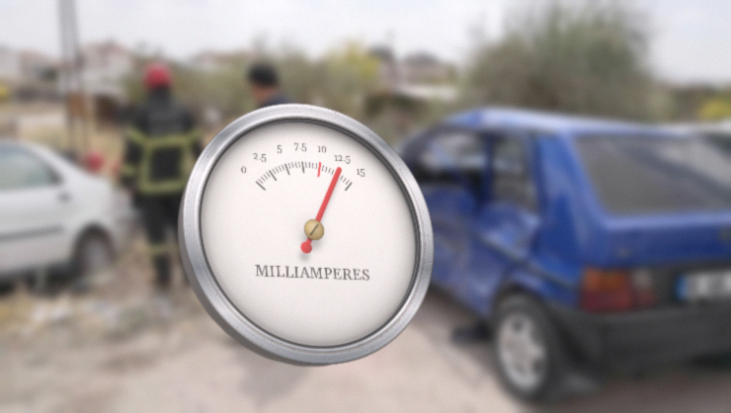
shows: value=12.5 unit=mA
